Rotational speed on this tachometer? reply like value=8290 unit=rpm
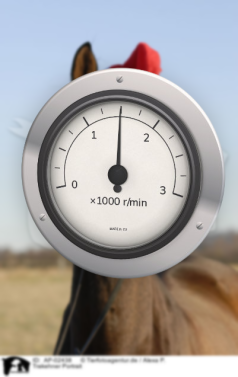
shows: value=1500 unit=rpm
